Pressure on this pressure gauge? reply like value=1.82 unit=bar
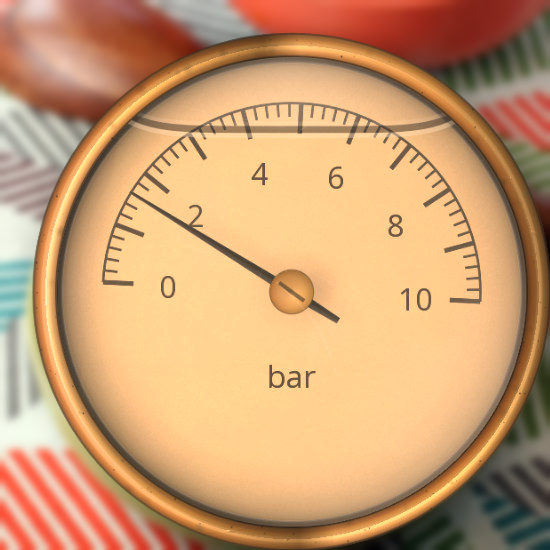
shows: value=1.6 unit=bar
